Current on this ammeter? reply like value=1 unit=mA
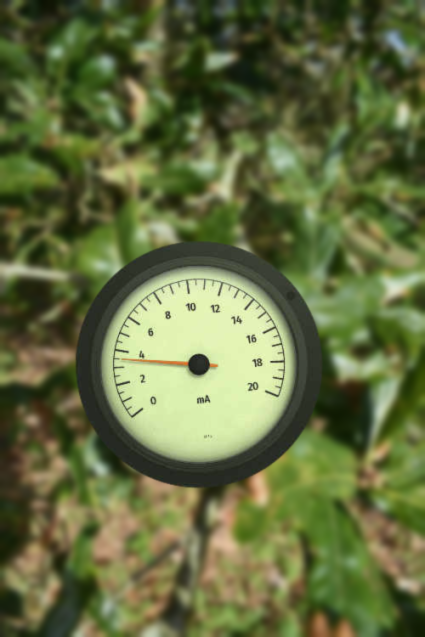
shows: value=3.5 unit=mA
